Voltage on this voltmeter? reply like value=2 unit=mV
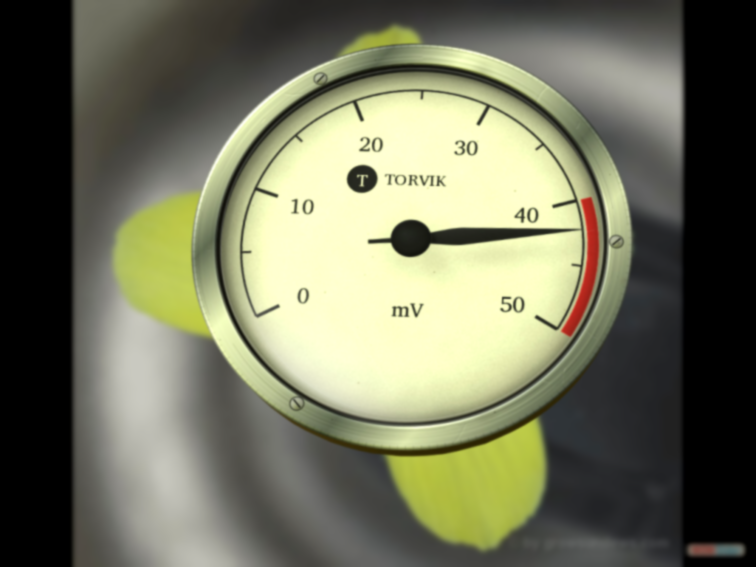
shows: value=42.5 unit=mV
